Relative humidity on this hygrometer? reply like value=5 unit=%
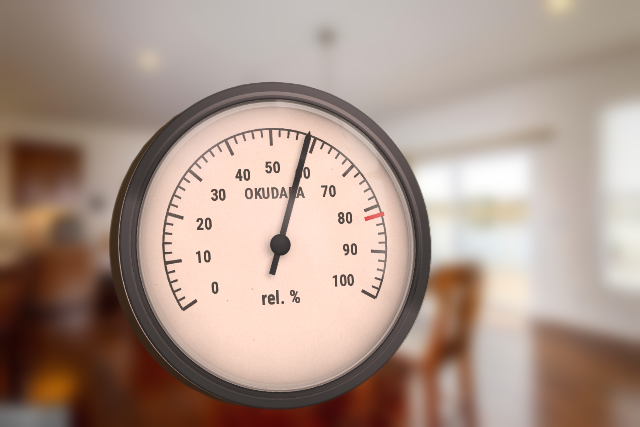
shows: value=58 unit=%
